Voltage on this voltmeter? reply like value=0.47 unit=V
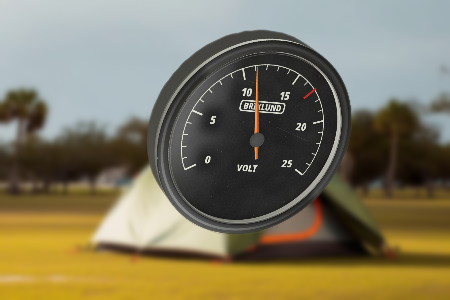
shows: value=11 unit=V
